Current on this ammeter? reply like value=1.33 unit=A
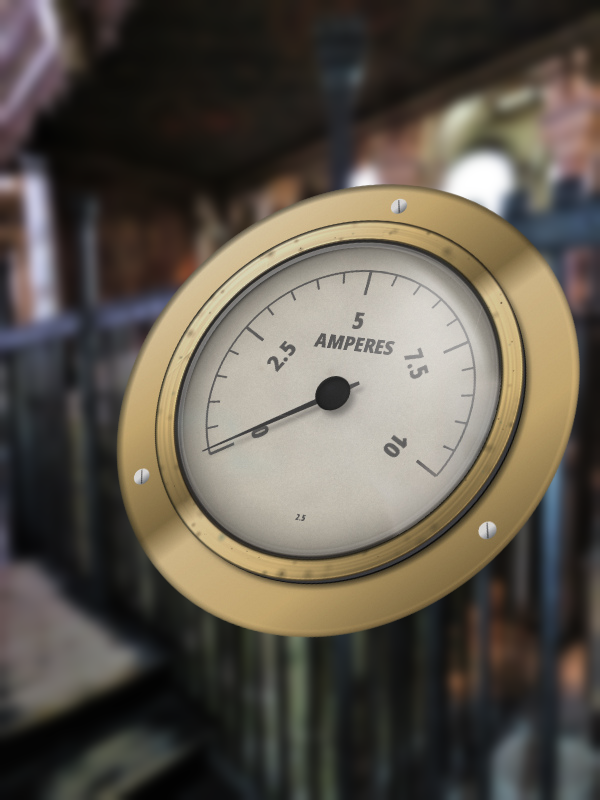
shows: value=0 unit=A
